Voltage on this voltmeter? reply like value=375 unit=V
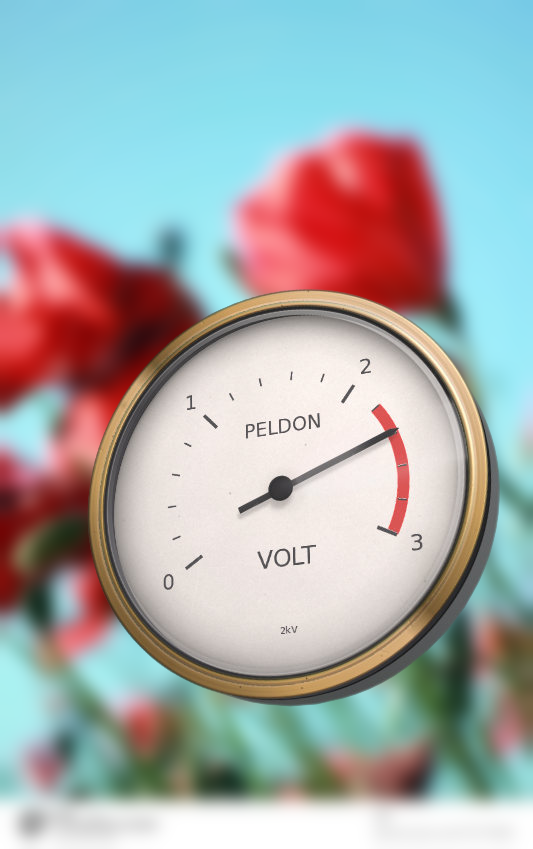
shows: value=2.4 unit=V
